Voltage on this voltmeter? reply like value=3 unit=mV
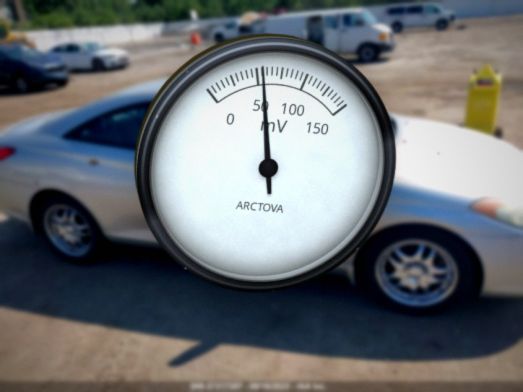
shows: value=55 unit=mV
